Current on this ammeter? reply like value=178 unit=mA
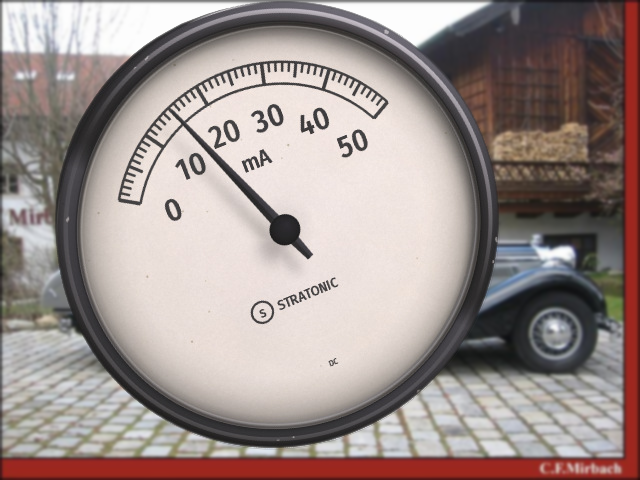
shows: value=15 unit=mA
